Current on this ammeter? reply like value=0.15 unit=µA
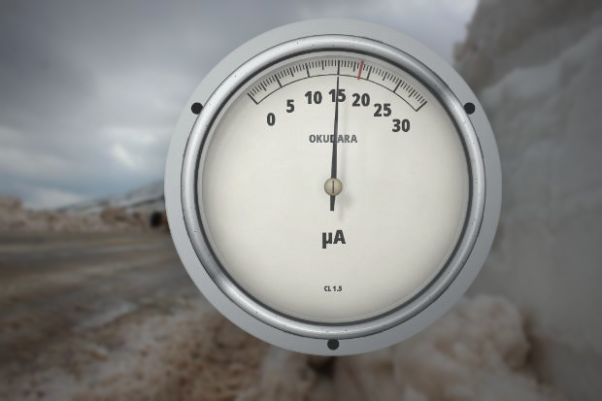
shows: value=15 unit=µA
